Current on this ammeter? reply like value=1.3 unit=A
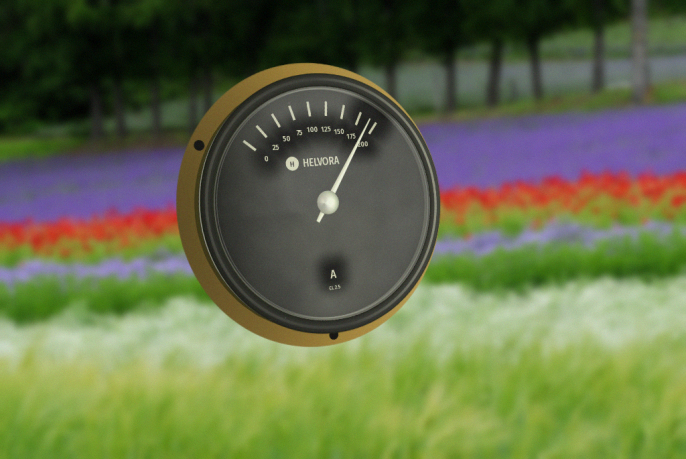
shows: value=187.5 unit=A
